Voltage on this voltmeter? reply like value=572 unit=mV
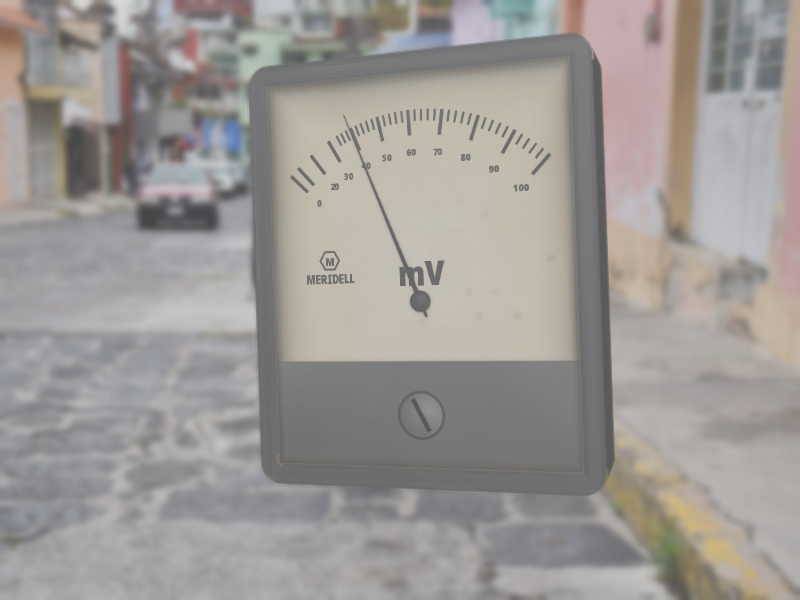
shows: value=40 unit=mV
